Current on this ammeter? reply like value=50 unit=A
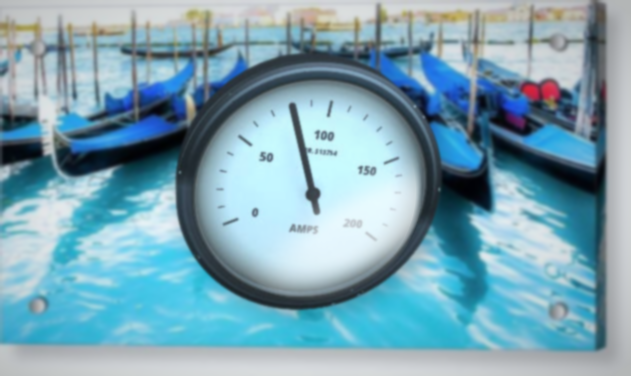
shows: value=80 unit=A
